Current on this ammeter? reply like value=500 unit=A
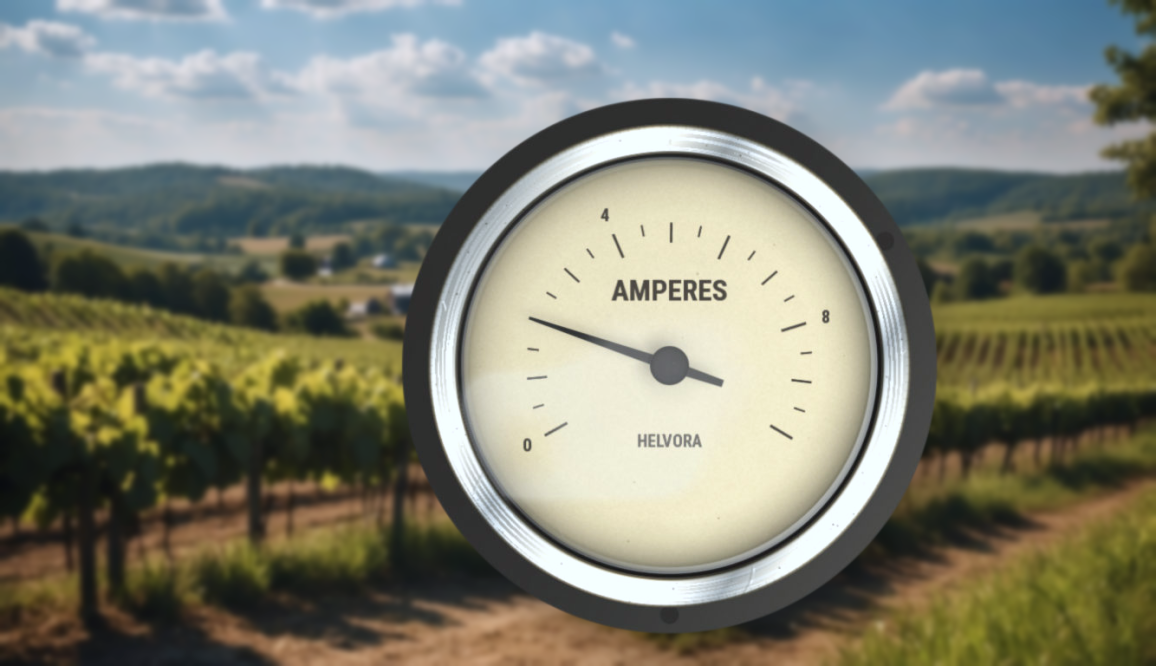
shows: value=2 unit=A
